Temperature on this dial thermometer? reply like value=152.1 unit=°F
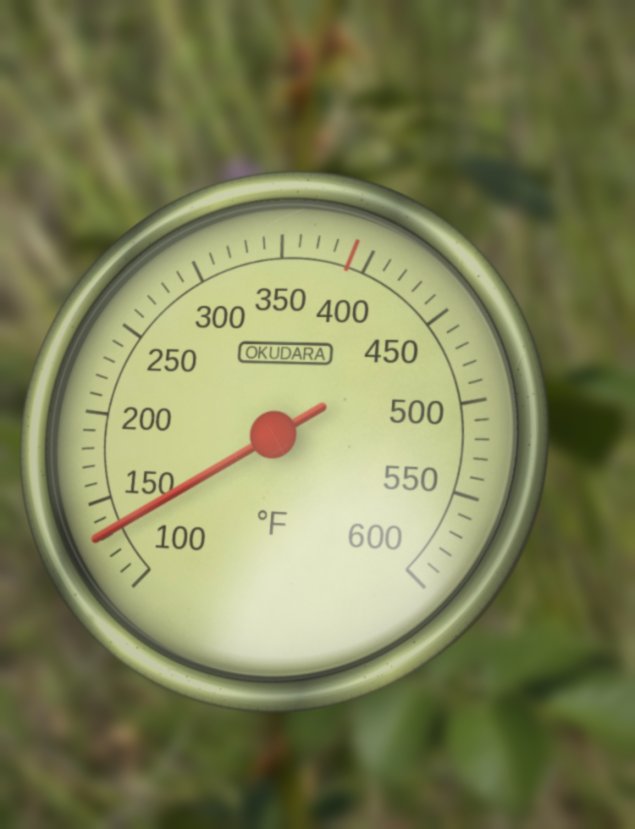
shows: value=130 unit=°F
